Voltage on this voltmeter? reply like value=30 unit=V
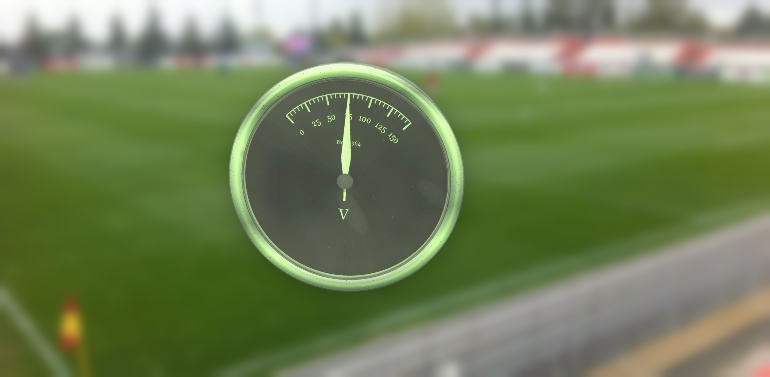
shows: value=75 unit=V
